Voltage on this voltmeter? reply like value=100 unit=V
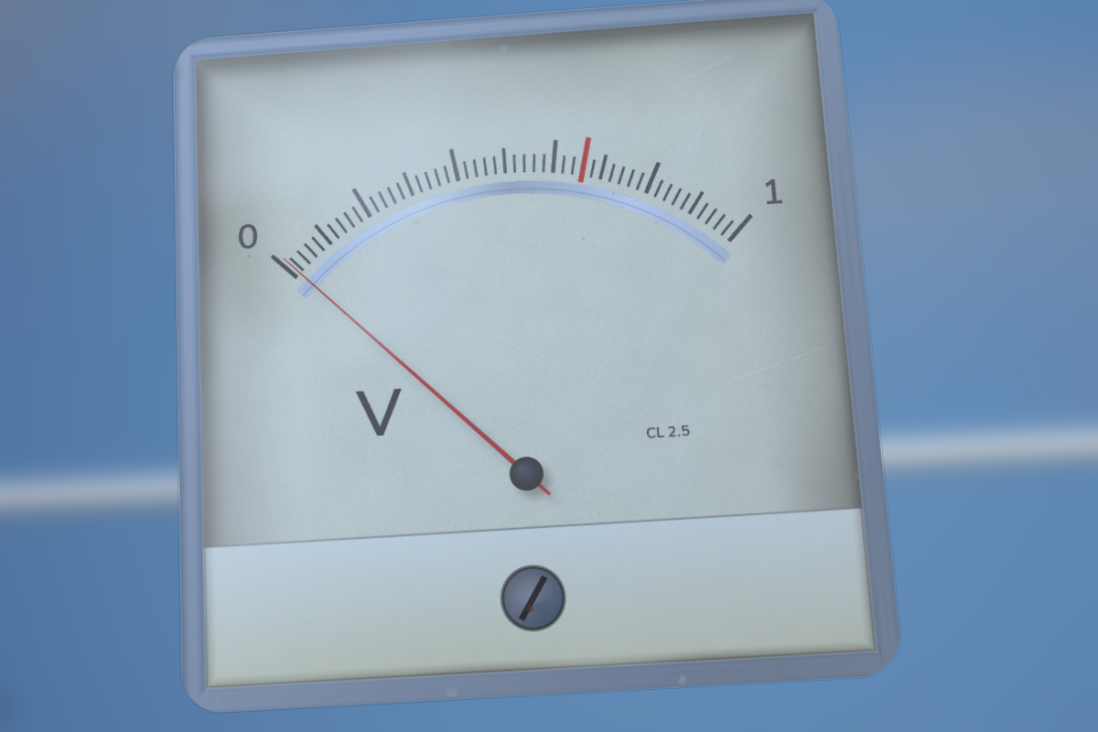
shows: value=0.01 unit=V
